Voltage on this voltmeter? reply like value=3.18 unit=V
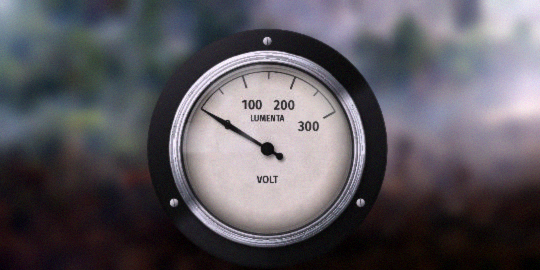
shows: value=0 unit=V
